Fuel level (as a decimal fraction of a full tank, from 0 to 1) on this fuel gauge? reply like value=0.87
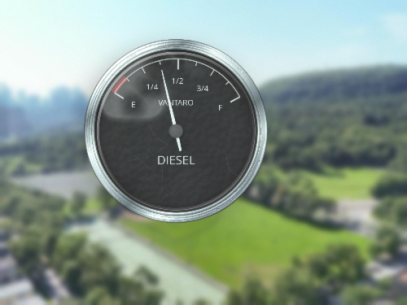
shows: value=0.375
